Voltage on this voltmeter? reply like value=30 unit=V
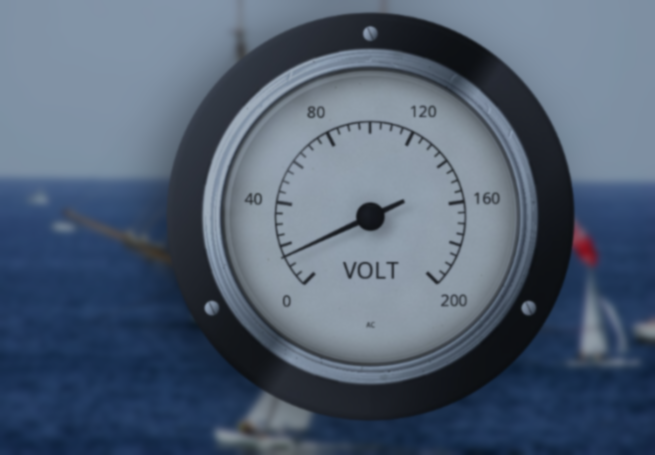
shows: value=15 unit=V
